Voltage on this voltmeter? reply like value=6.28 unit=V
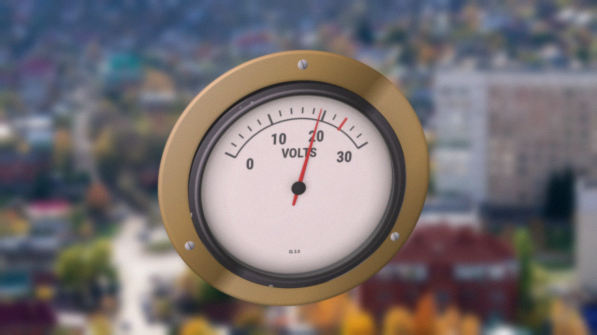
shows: value=19 unit=V
